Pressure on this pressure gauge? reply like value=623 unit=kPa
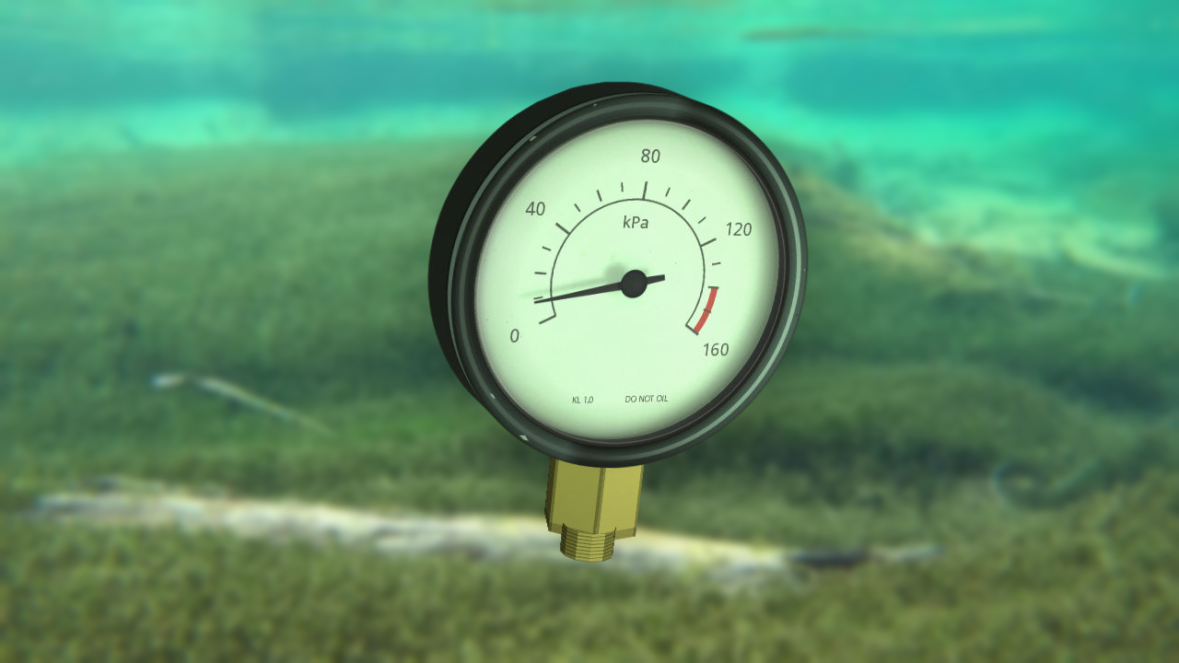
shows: value=10 unit=kPa
